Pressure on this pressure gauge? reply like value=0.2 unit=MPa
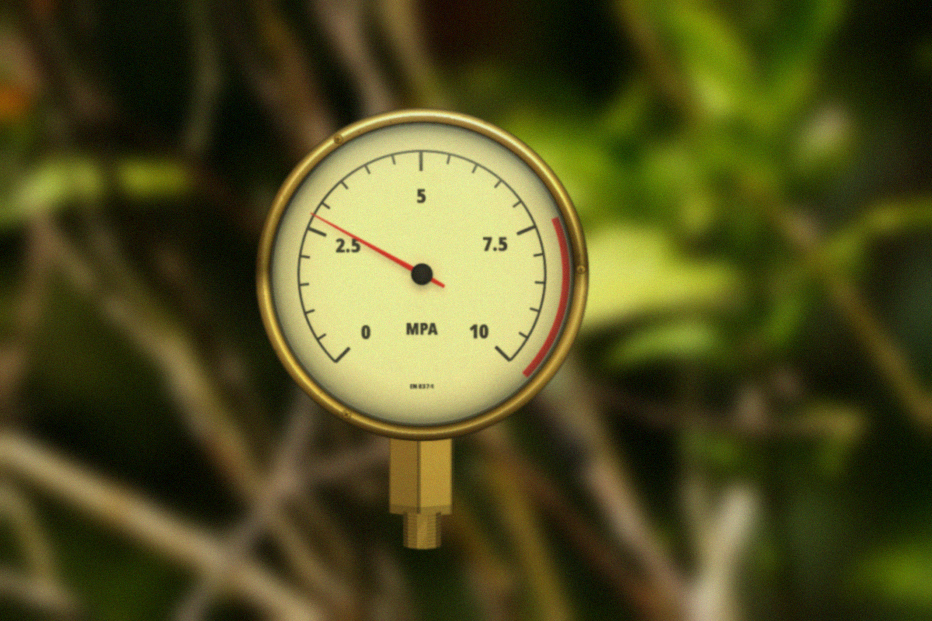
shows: value=2.75 unit=MPa
